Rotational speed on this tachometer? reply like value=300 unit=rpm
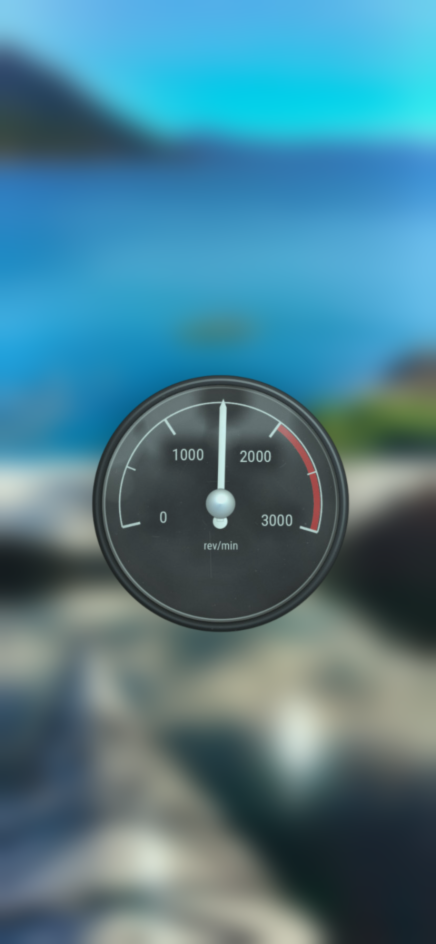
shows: value=1500 unit=rpm
